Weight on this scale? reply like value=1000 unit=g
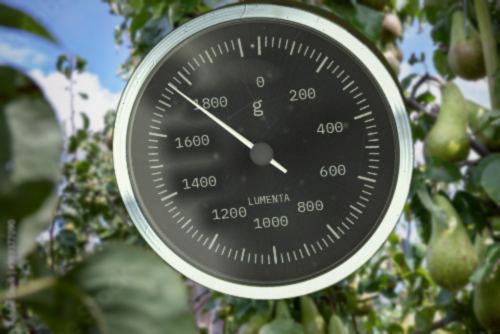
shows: value=1760 unit=g
